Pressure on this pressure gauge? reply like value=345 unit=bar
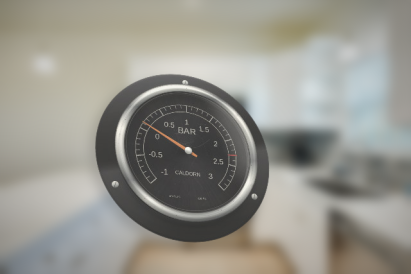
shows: value=0.1 unit=bar
